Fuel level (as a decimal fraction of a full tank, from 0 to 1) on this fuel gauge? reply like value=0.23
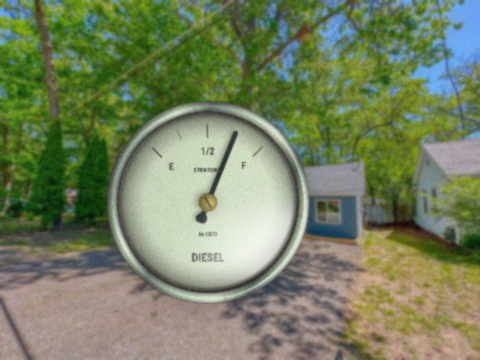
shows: value=0.75
